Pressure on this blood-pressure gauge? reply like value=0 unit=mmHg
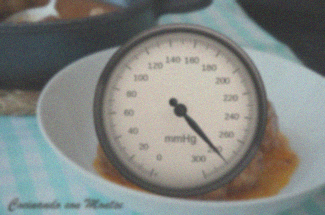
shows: value=280 unit=mmHg
